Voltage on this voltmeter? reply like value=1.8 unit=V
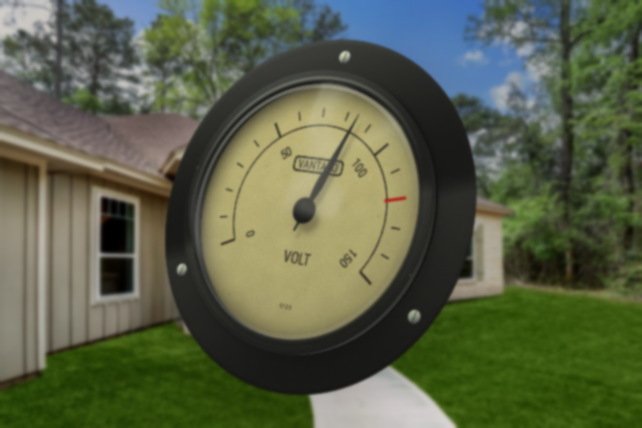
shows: value=85 unit=V
